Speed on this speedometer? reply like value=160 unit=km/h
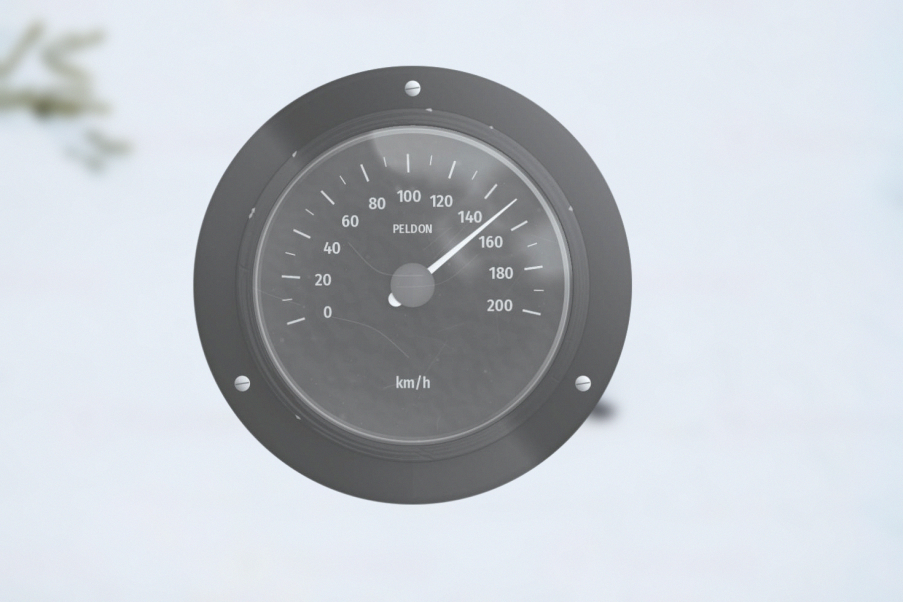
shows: value=150 unit=km/h
